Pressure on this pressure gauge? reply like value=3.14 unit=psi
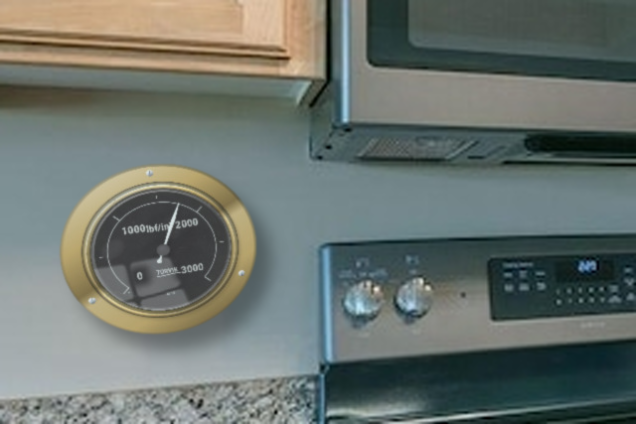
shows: value=1750 unit=psi
